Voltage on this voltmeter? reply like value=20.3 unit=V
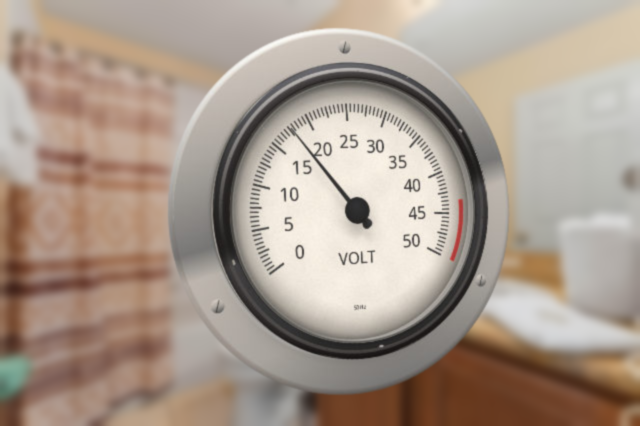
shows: value=17.5 unit=V
